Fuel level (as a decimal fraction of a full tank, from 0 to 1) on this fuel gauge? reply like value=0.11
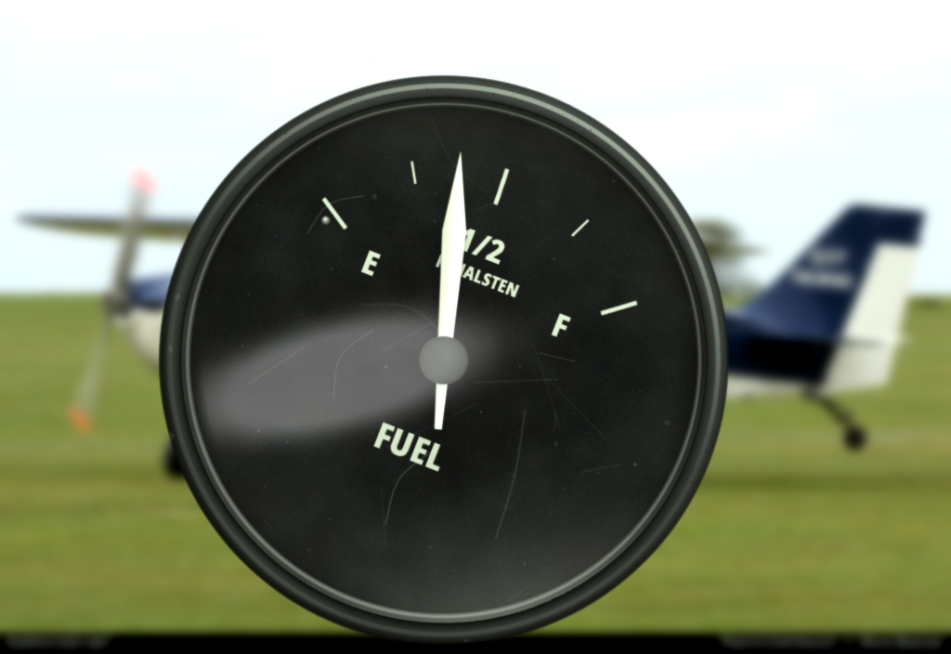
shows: value=0.375
